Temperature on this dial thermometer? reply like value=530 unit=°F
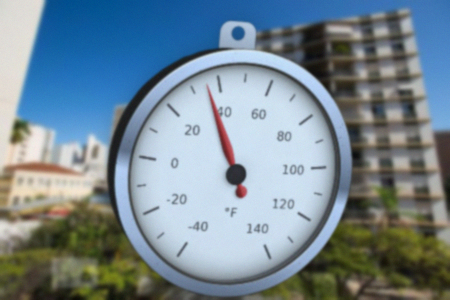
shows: value=35 unit=°F
